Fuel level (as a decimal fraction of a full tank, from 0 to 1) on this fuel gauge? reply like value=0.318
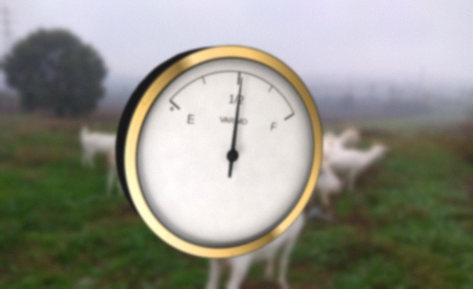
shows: value=0.5
